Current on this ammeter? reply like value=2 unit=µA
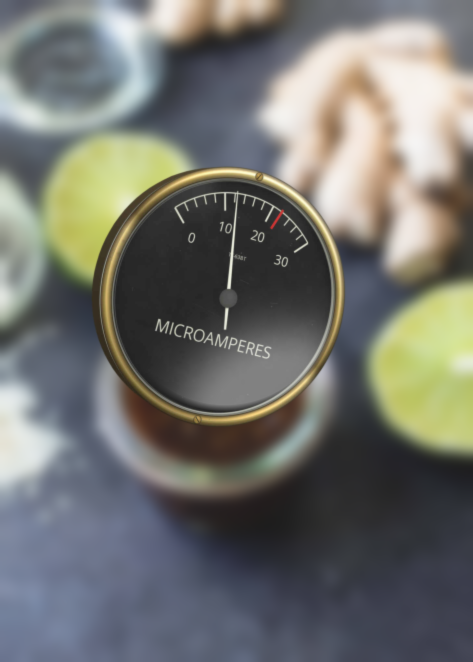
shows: value=12 unit=µA
